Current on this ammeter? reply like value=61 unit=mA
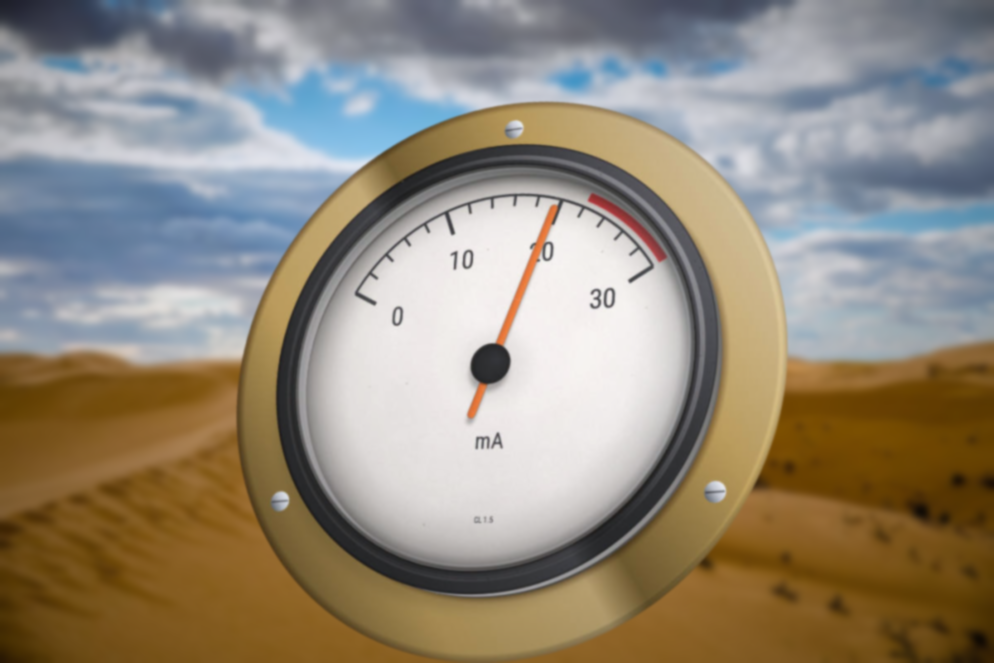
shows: value=20 unit=mA
